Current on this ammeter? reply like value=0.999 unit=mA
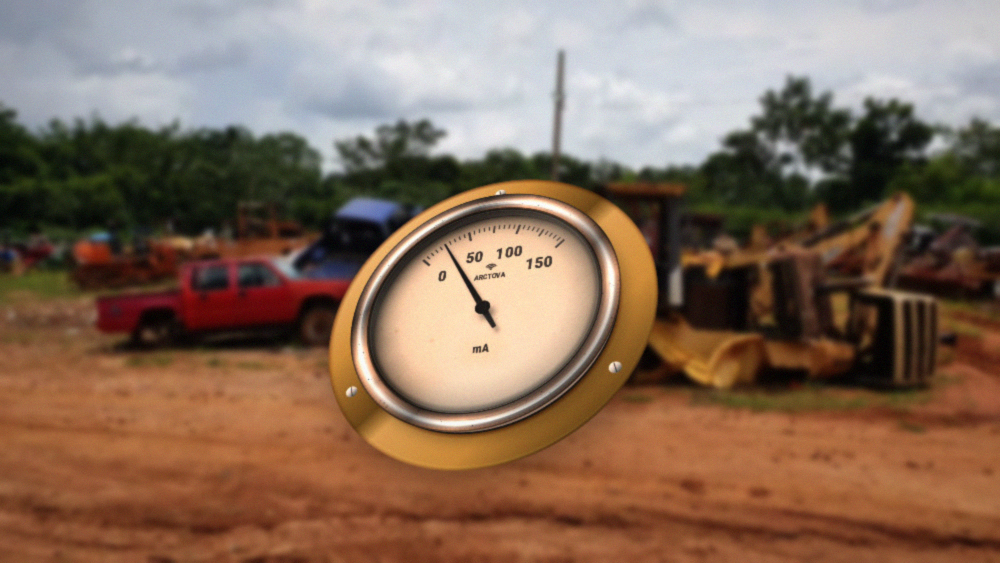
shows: value=25 unit=mA
